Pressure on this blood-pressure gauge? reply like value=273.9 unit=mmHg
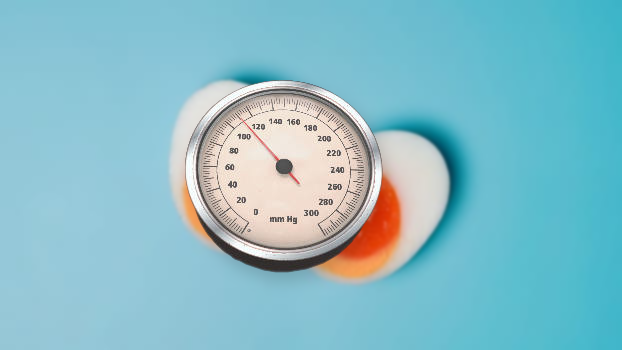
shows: value=110 unit=mmHg
